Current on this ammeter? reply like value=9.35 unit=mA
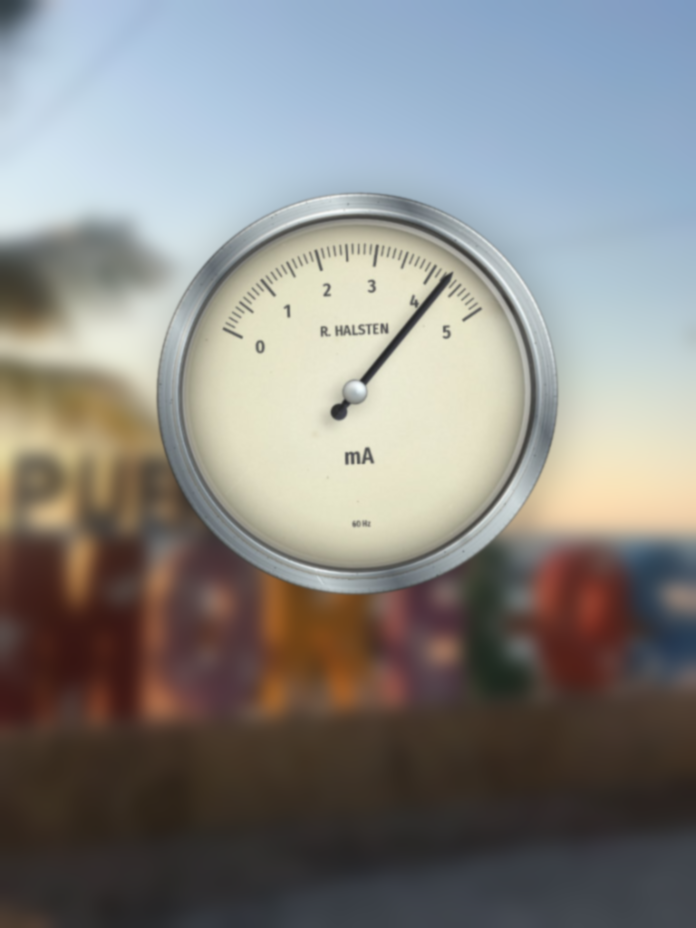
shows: value=4.3 unit=mA
